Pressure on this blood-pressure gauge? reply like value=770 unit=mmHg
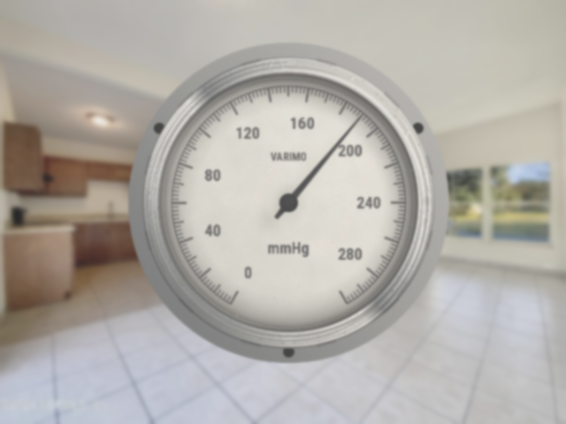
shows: value=190 unit=mmHg
